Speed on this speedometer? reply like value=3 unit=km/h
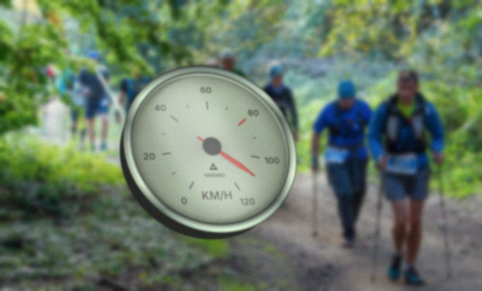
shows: value=110 unit=km/h
